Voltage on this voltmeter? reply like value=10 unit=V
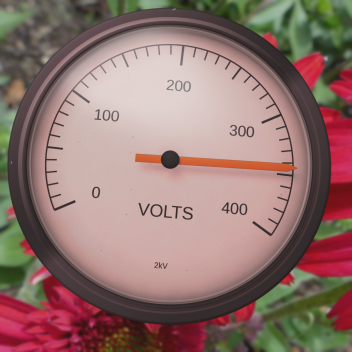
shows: value=345 unit=V
